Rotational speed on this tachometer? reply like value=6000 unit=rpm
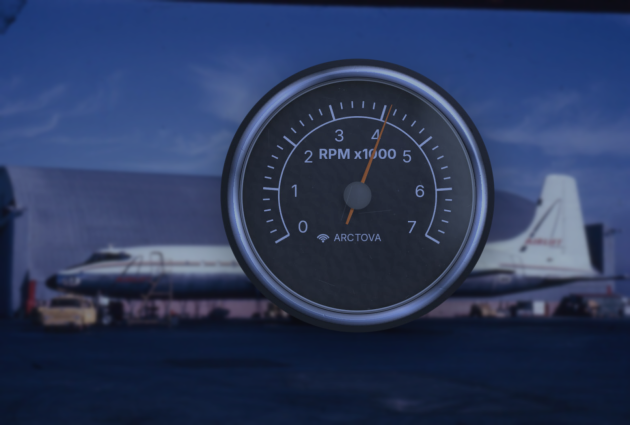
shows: value=4100 unit=rpm
